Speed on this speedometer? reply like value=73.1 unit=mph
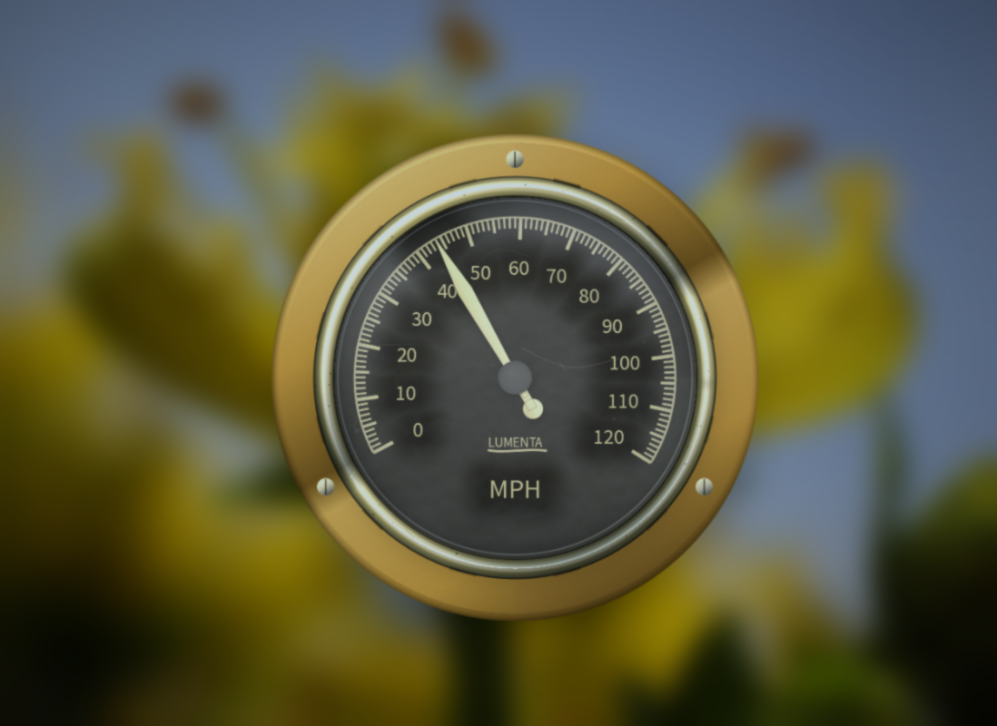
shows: value=44 unit=mph
